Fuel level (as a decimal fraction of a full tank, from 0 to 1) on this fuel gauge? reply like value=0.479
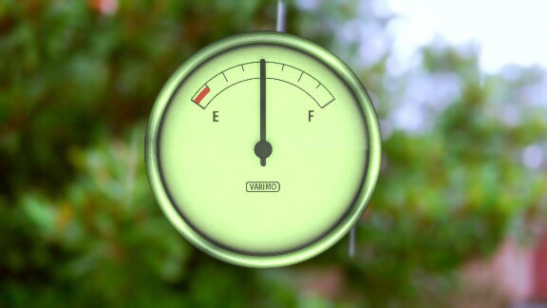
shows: value=0.5
